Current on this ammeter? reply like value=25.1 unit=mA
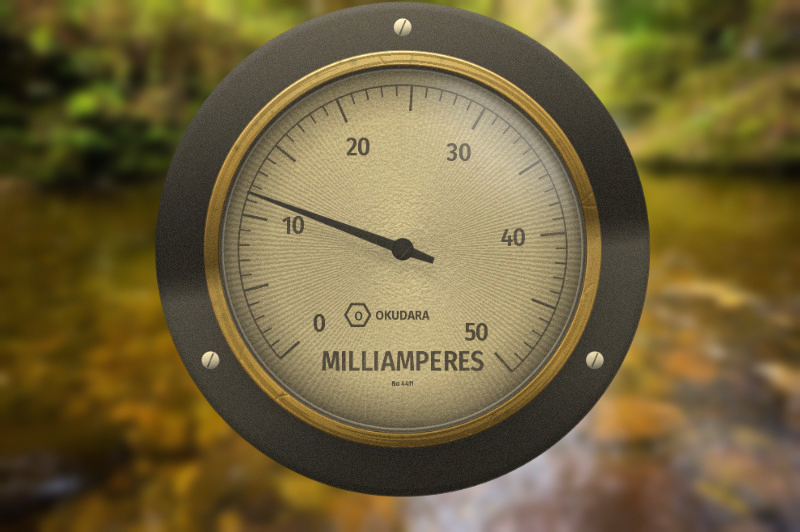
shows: value=11.5 unit=mA
